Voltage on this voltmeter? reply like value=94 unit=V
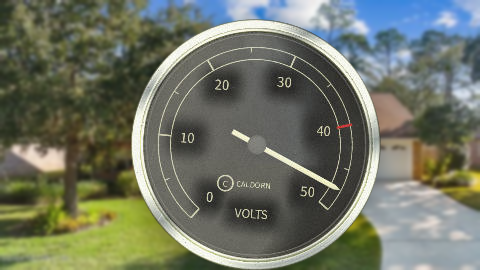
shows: value=47.5 unit=V
